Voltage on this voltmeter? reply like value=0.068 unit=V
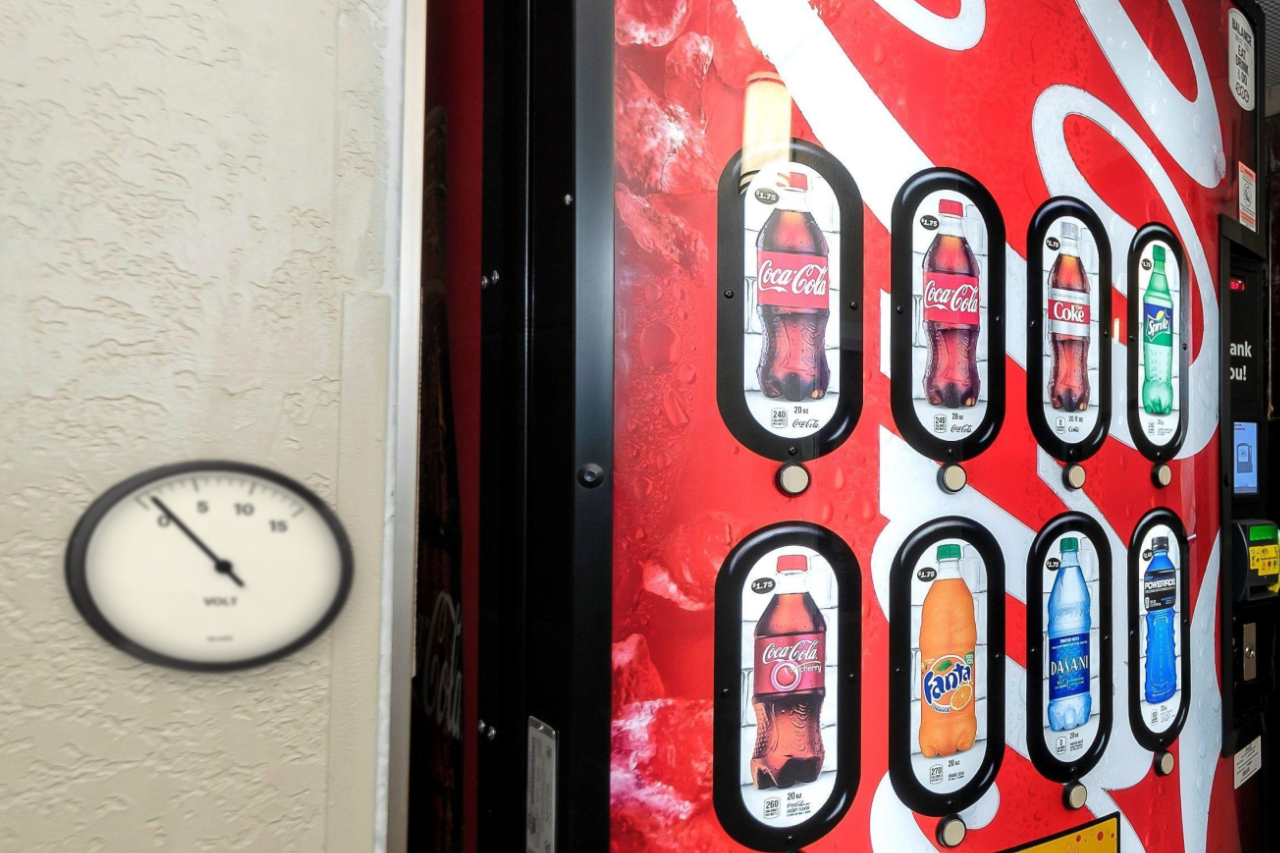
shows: value=1 unit=V
